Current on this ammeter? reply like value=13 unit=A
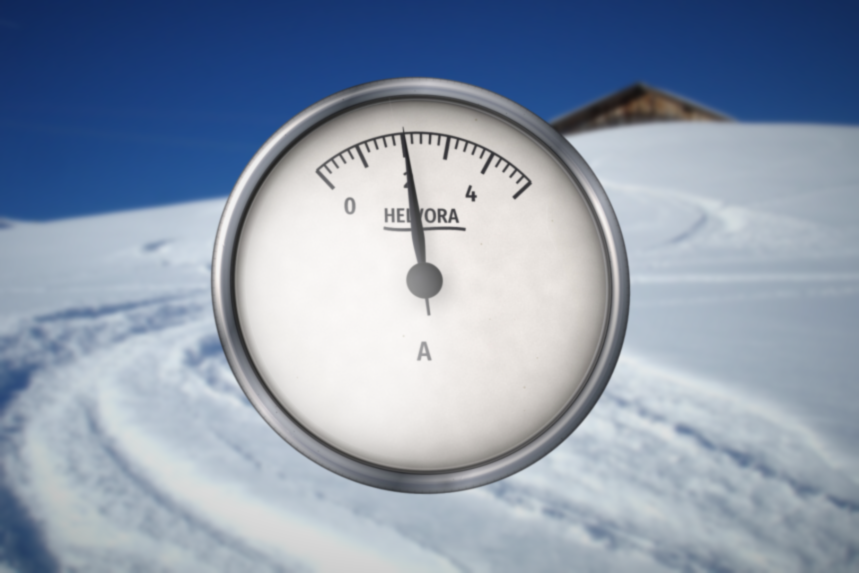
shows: value=2 unit=A
